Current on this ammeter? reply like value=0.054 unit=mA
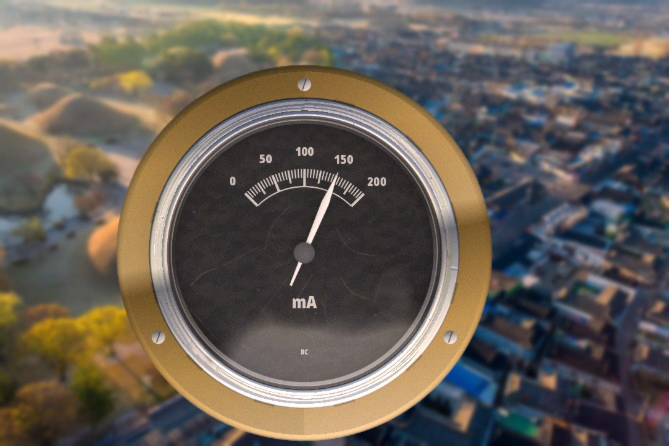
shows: value=150 unit=mA
